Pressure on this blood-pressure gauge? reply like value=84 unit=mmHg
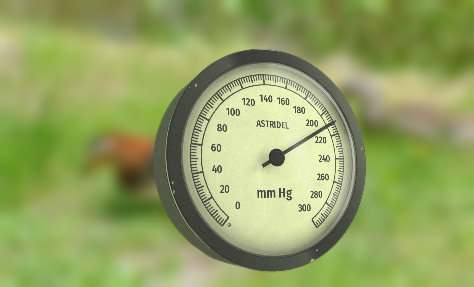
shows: value=210 unit=mmHg
